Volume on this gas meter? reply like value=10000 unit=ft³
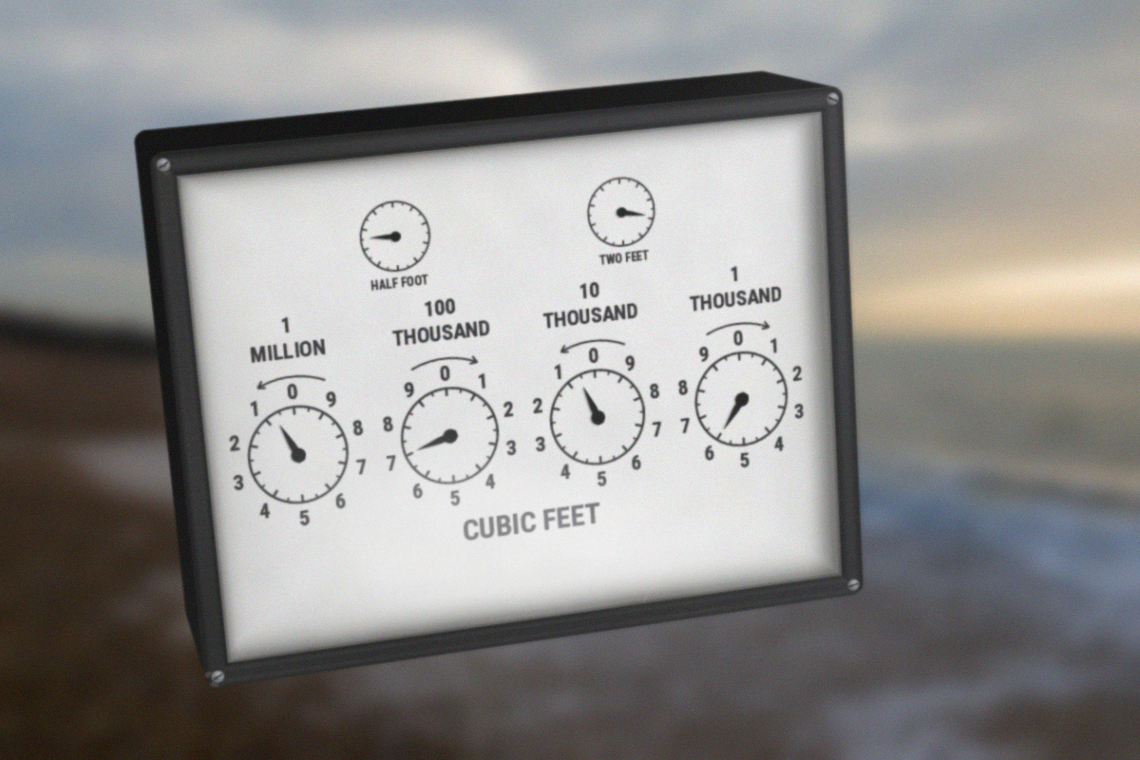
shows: value=70600 unit=ft³
